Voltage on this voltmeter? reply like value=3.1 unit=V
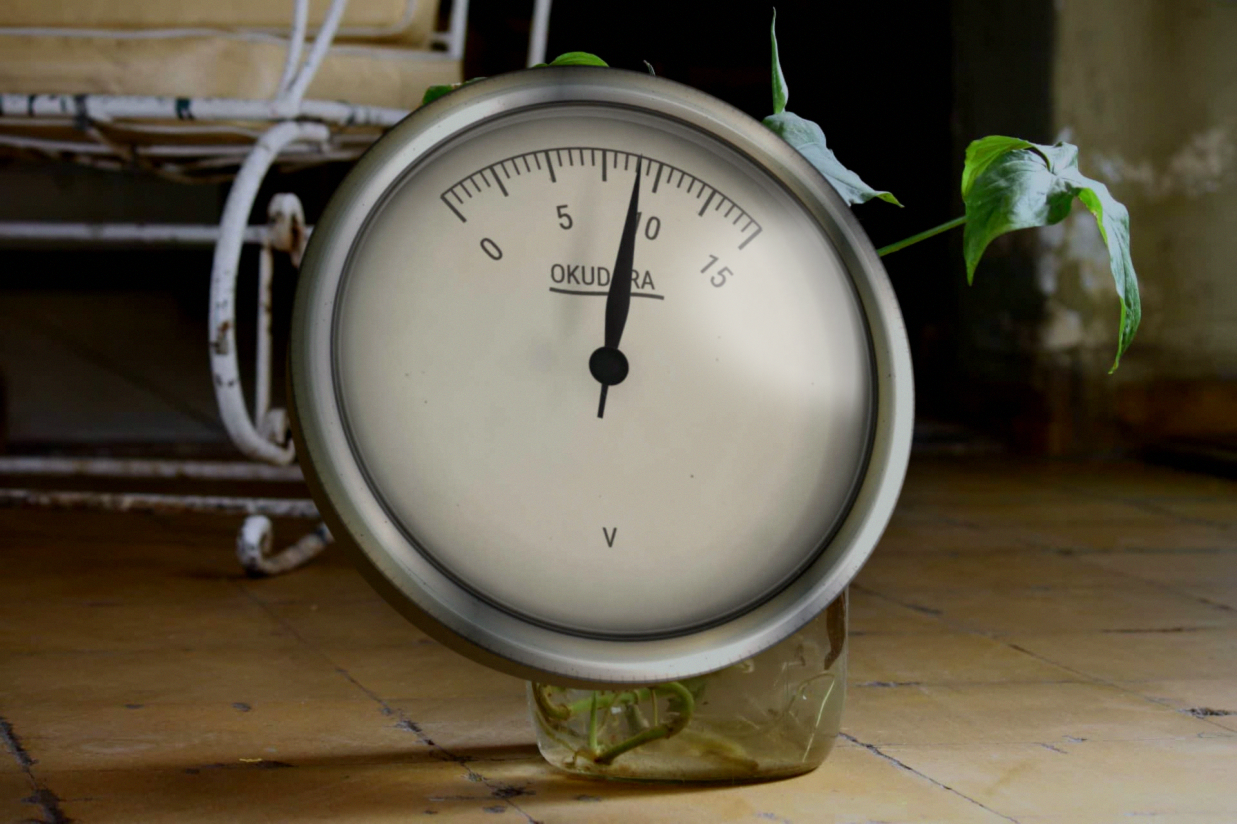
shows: value=9 unit=V
